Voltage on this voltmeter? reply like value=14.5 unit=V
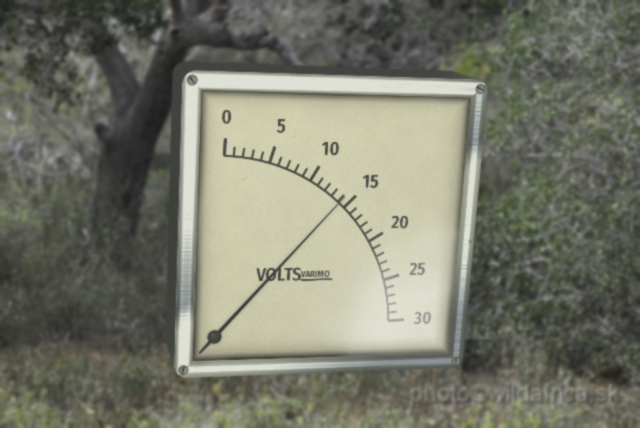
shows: value=14 unit=V
